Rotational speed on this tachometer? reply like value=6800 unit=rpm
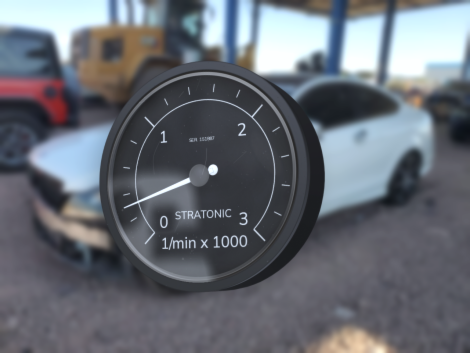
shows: value=300 unit=rpm
